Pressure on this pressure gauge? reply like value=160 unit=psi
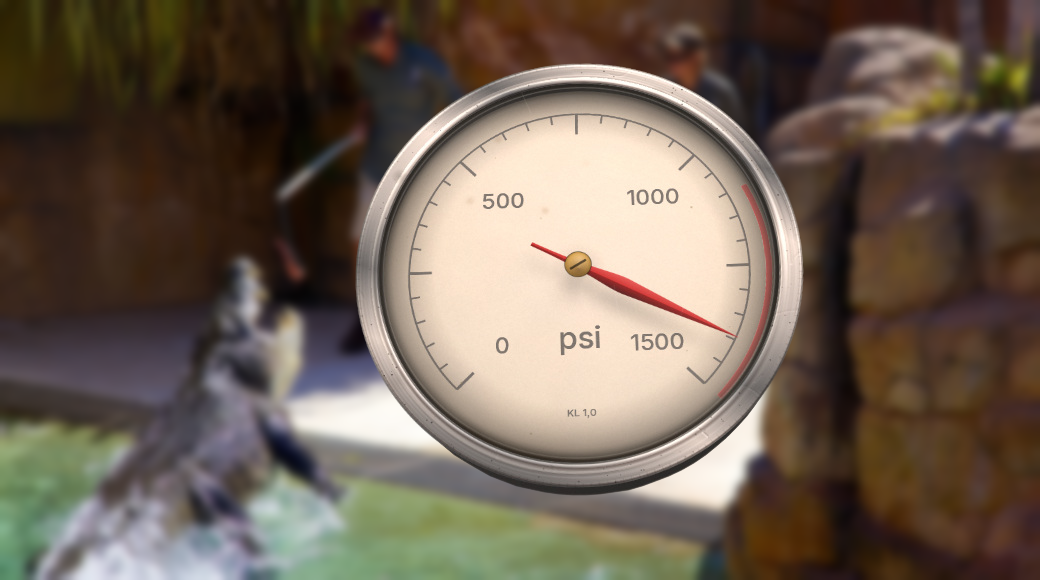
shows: value=1400 unit=psi
